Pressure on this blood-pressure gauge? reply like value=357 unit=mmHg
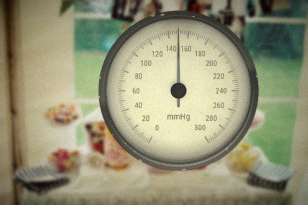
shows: value=150 unit=mmHg
